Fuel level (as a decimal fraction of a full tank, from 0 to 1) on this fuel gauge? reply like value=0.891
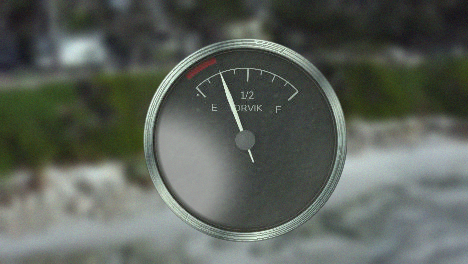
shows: value=0.25
